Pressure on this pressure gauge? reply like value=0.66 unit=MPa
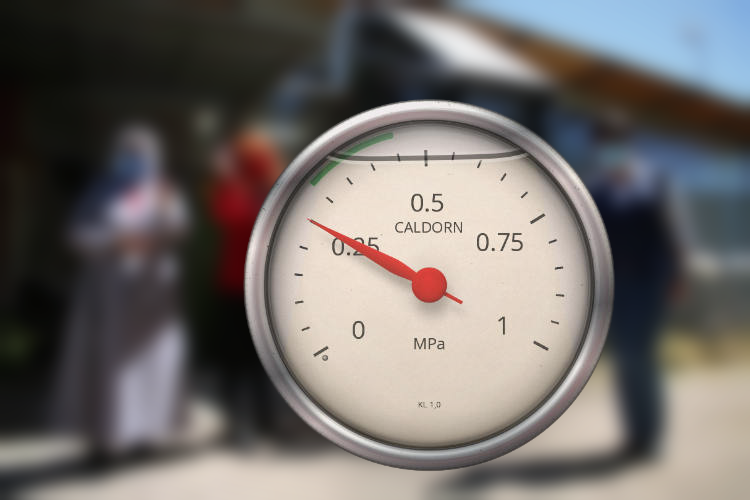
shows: value=0.25 unit=MPa
